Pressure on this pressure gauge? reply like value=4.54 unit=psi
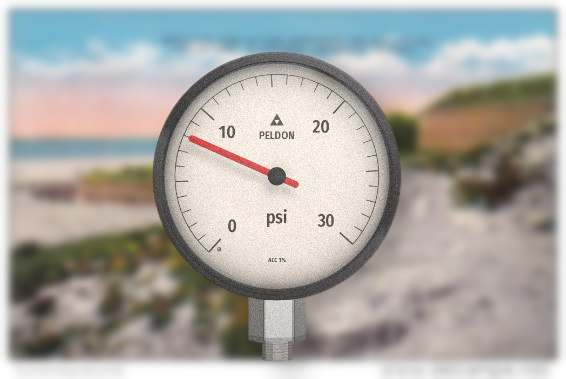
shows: value=8 unit=psi
